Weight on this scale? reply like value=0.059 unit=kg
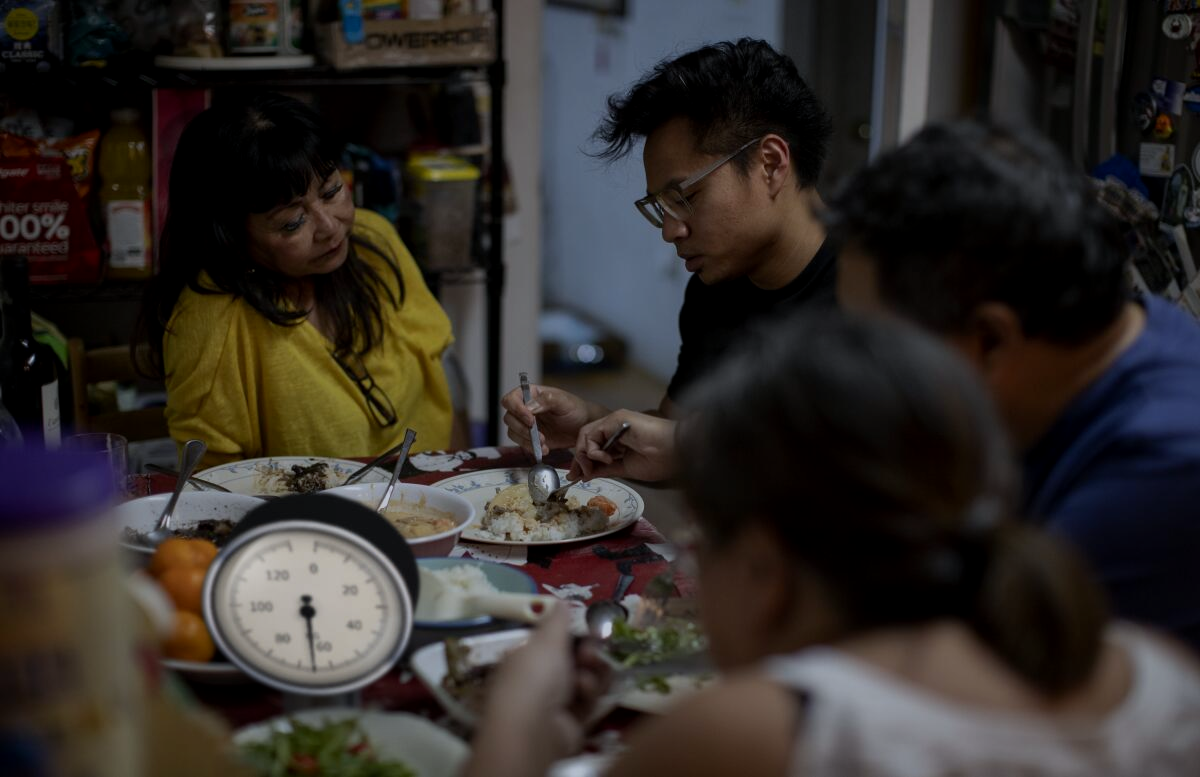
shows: value=65 unit=kg
